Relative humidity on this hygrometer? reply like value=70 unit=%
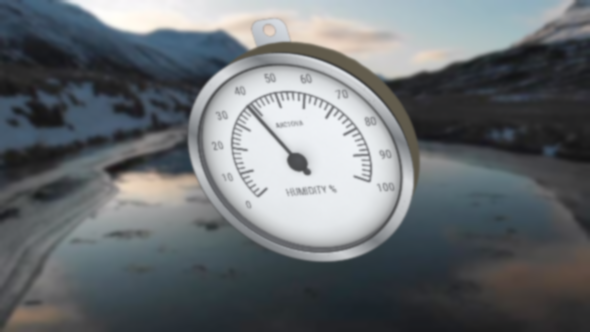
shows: value=40 unit=%
